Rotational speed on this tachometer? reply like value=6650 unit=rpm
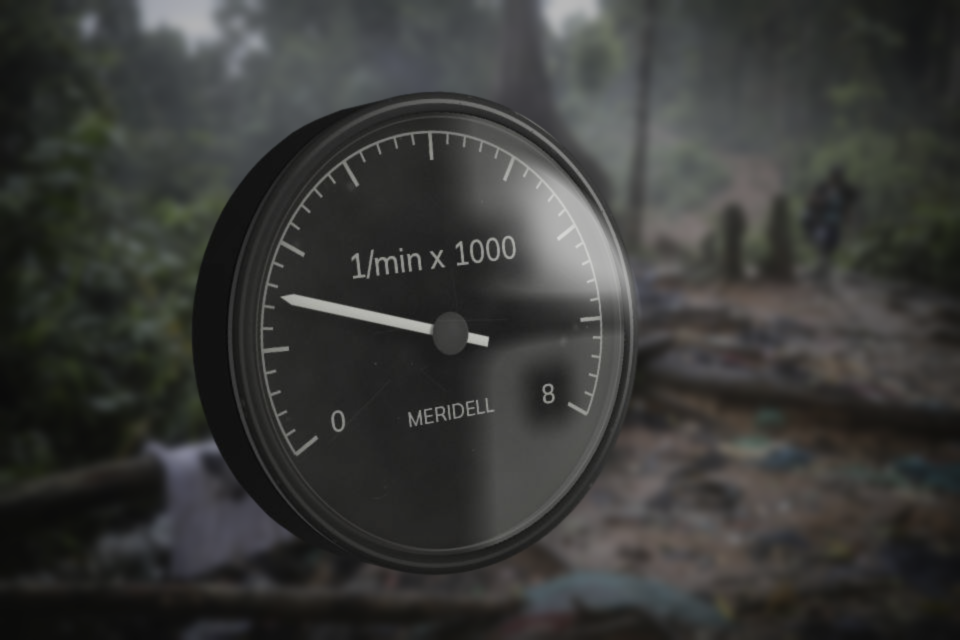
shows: value=1500 unit=rpm
